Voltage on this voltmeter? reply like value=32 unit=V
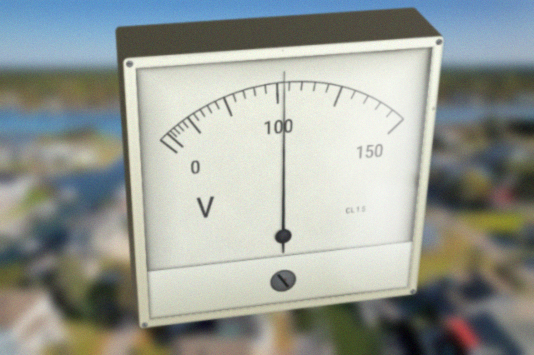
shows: value=102.5 unit=V
